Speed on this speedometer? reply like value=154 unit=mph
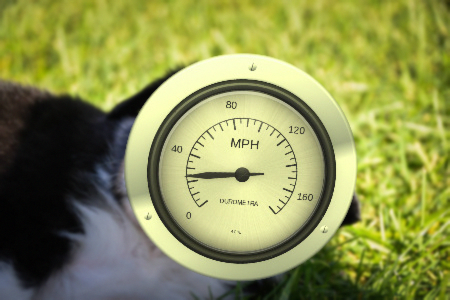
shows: value=25 unit=mph
